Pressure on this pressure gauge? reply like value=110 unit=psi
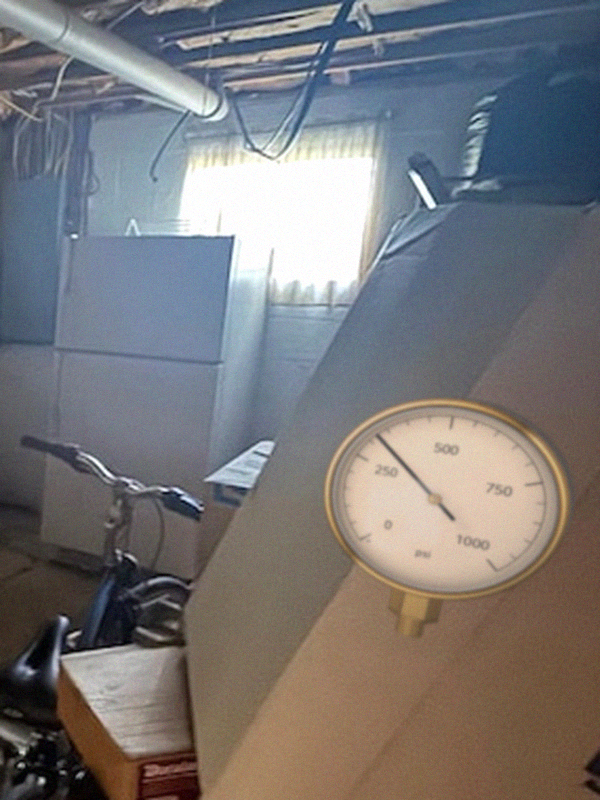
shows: value=325 unit=psi
